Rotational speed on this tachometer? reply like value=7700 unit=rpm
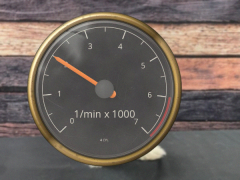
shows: value=2000 unit=rpm
